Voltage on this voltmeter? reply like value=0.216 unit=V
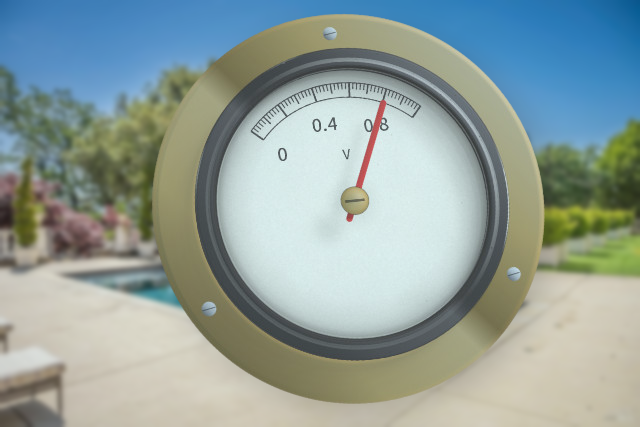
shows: value=0.8 unit=V
